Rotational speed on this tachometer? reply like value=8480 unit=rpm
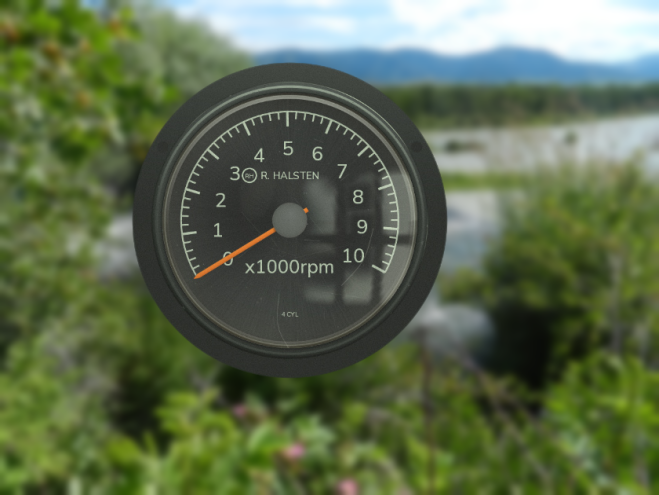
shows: value=0 unit=rpm
